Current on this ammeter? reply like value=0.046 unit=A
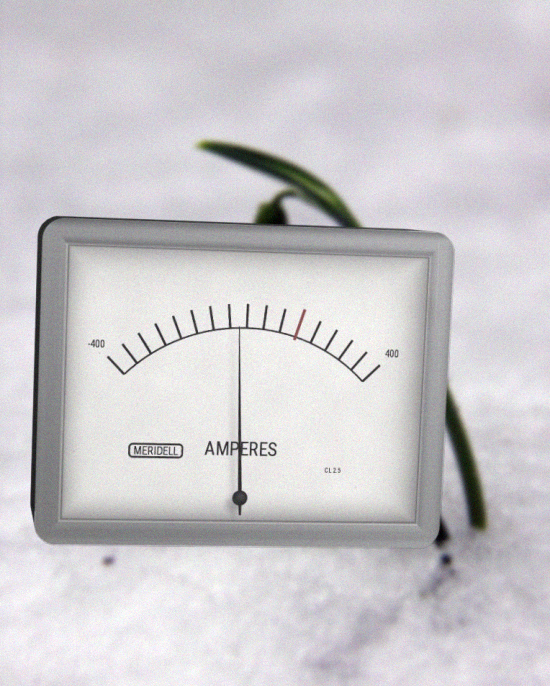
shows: value=-25 unit=A
